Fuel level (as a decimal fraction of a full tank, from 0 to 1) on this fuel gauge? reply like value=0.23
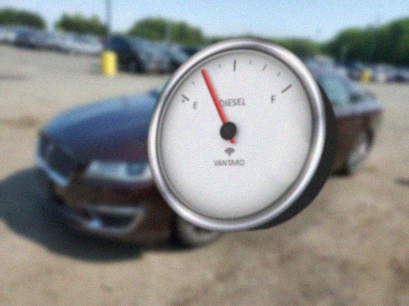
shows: value=0.25
